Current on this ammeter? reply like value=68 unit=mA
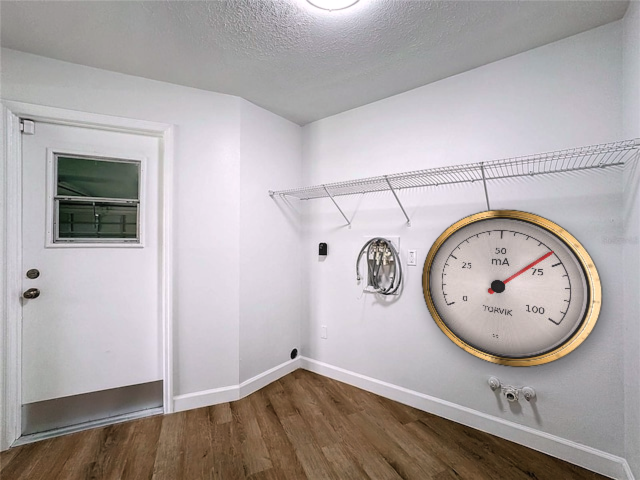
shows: value=70 unit=mA
